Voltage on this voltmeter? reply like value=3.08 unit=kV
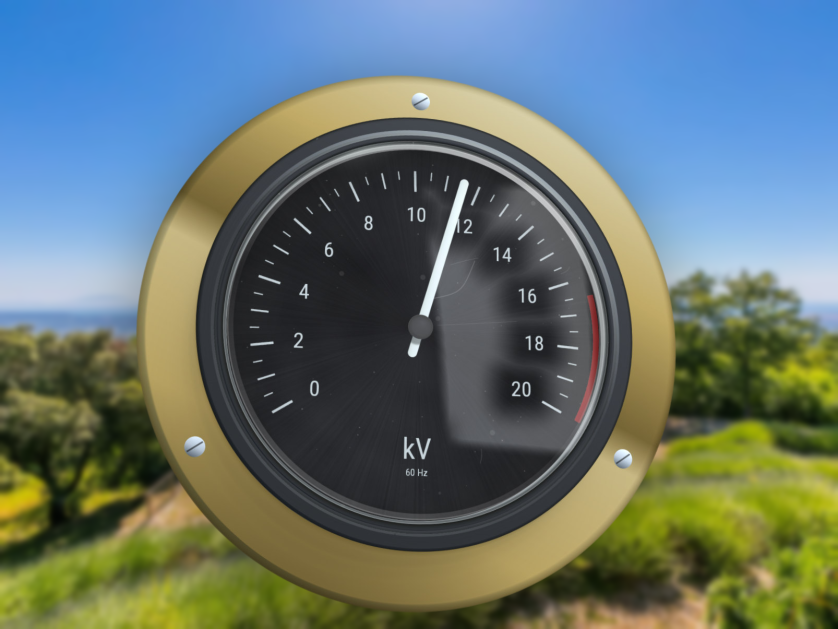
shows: value=11.5 unit=kV
